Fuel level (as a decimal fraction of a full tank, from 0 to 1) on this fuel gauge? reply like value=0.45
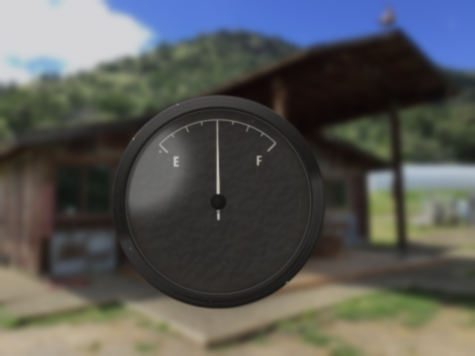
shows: value=0.5
